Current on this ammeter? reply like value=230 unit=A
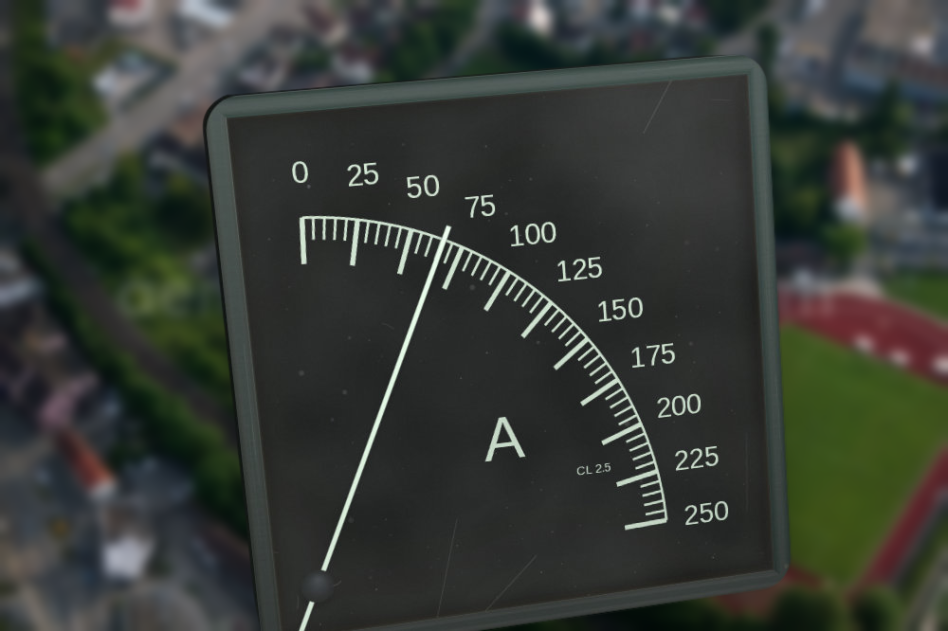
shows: value=65 unit=A
